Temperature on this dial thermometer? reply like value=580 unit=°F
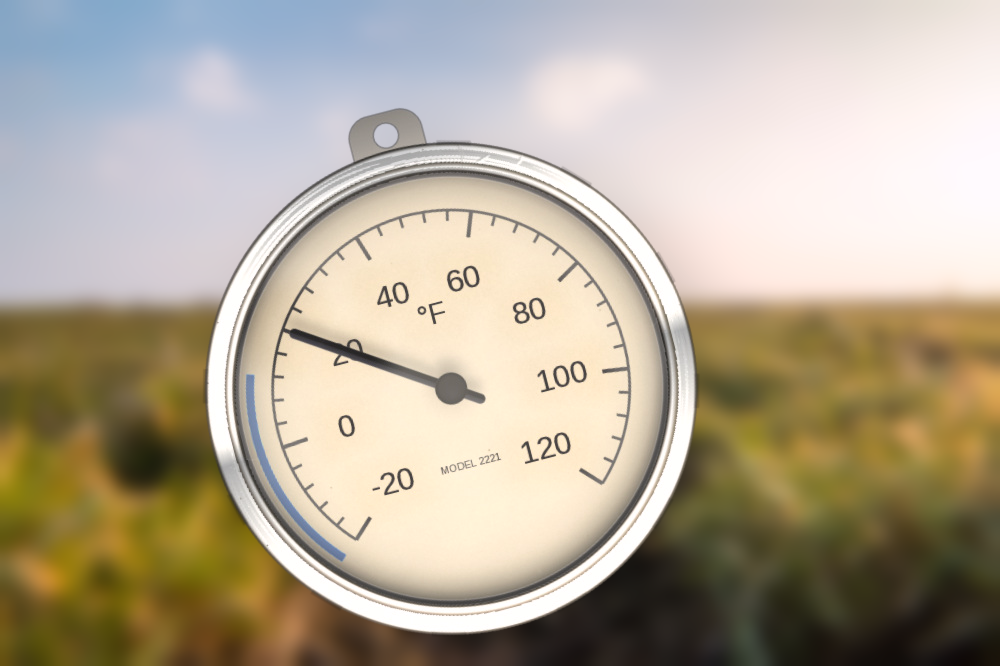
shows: value=20 unit=°F
